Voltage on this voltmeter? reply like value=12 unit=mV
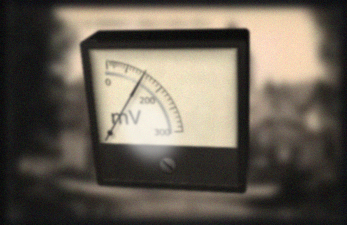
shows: value=150 unit=mV
